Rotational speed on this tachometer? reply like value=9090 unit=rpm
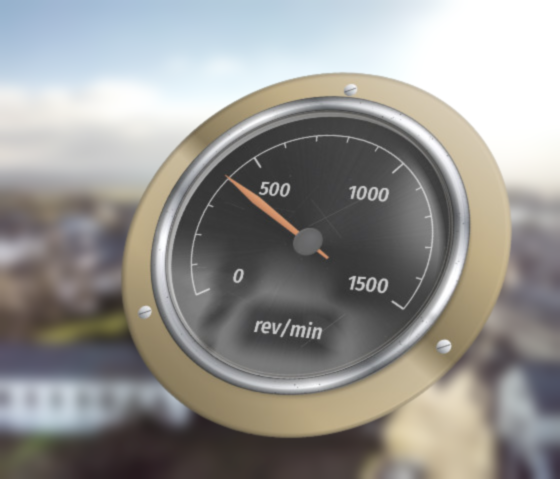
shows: value=400 unit=rpm
